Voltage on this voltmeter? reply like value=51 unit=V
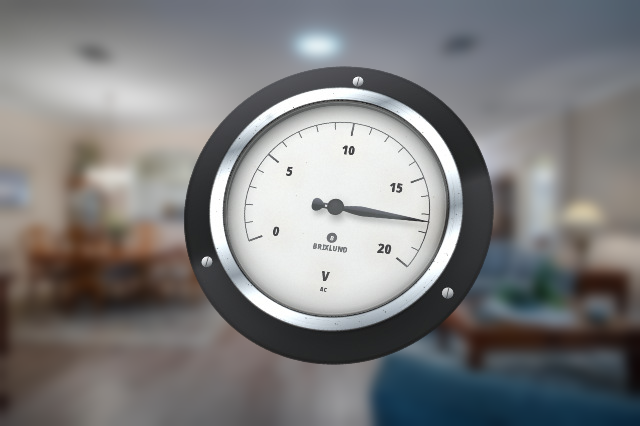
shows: value=17.5 unit=V
